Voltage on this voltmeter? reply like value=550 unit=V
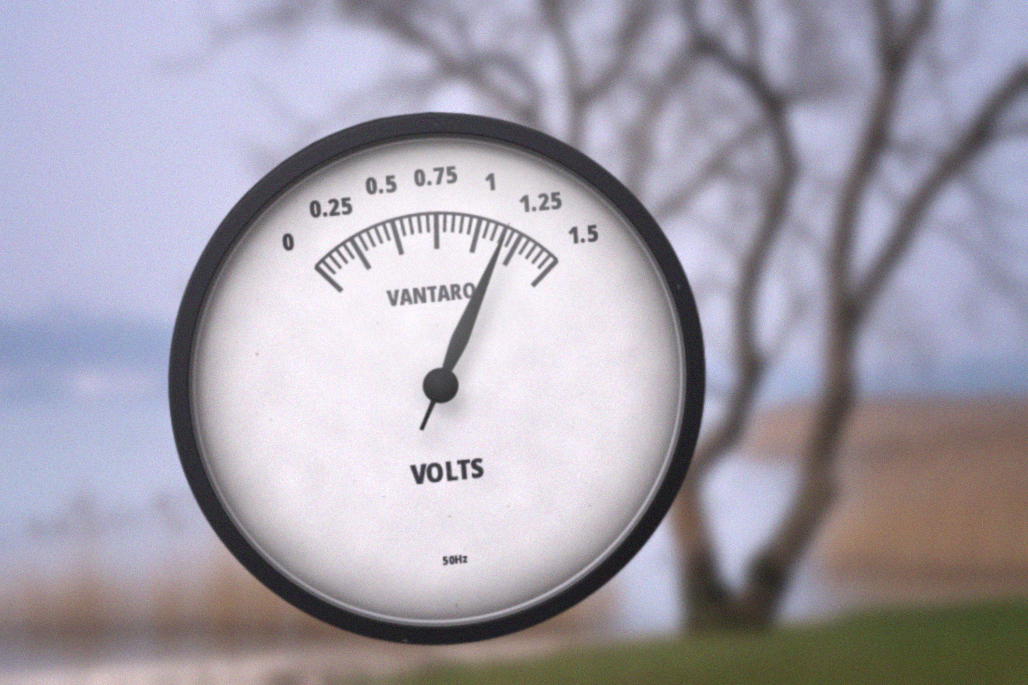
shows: value=1.15 unit=V
